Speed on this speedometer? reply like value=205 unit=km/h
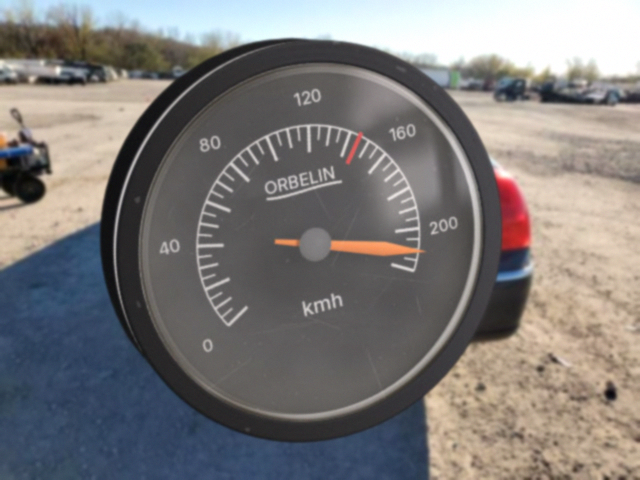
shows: value=210 unit=km/h
